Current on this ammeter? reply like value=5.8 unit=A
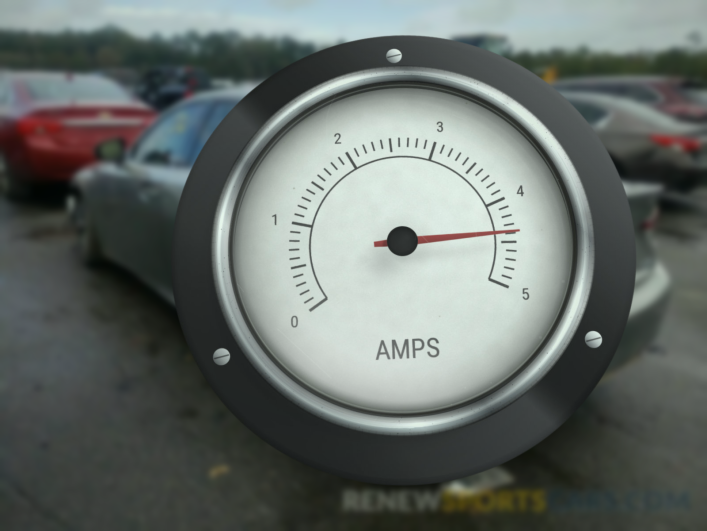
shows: value=4.4 unit=A
